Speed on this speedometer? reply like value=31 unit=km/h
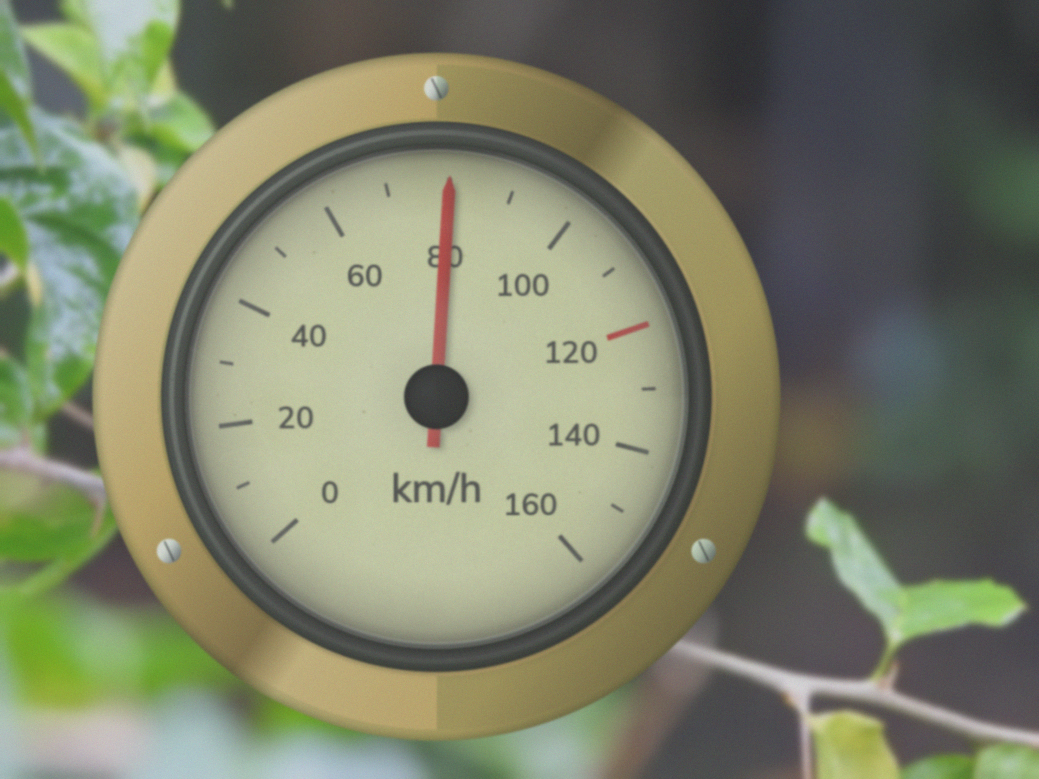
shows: value=80 unit=km/h
